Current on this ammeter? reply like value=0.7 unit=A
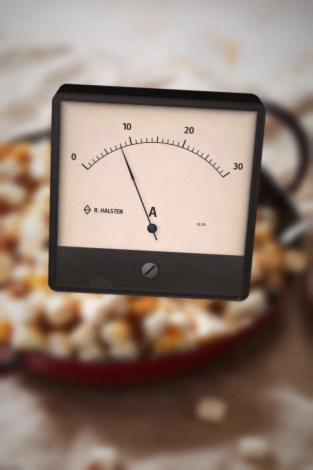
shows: value=8 unit=A
